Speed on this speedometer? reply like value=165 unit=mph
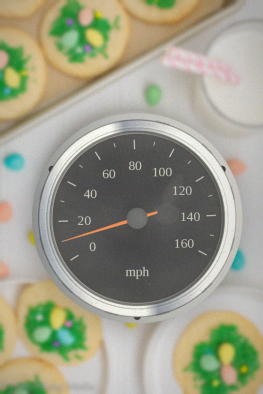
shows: value=10 unit=mph
